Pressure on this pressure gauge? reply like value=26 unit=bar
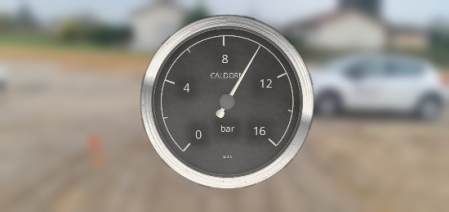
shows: value=10 unit=bar
